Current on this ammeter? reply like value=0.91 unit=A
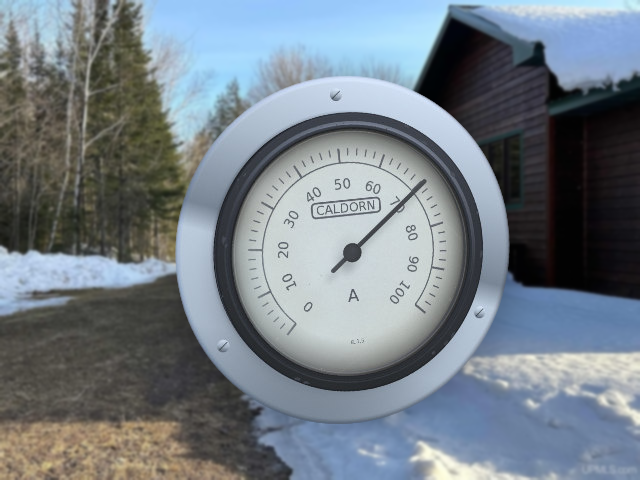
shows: value=70 unit=A
